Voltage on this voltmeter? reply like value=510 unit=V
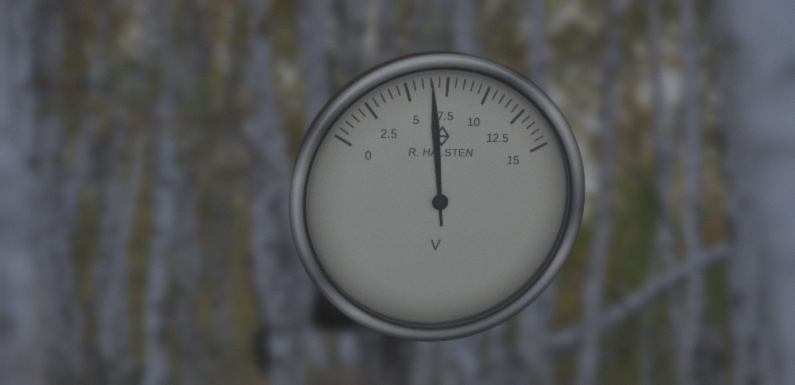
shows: value=6.5 unit=V
